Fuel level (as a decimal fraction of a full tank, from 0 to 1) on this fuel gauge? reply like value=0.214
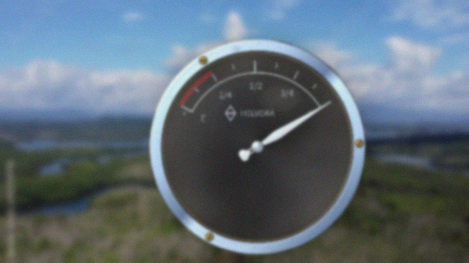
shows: value=1
